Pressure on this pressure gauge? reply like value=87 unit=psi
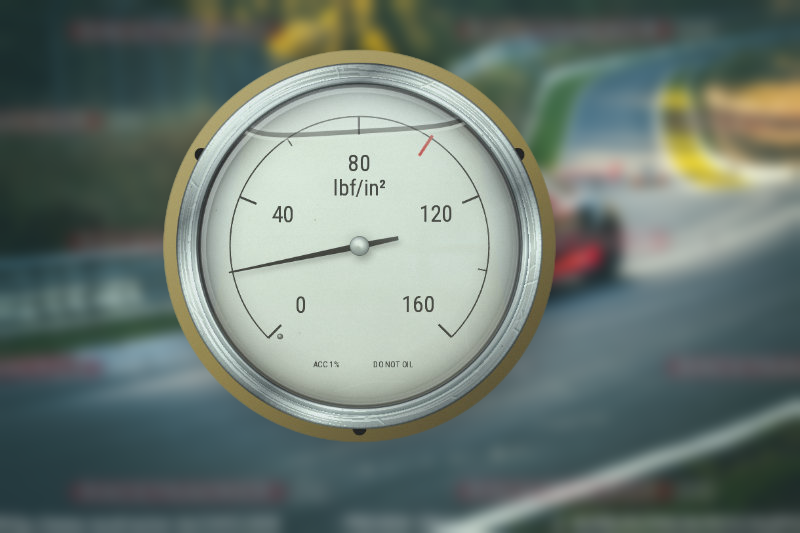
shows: value=20 unit=psi
